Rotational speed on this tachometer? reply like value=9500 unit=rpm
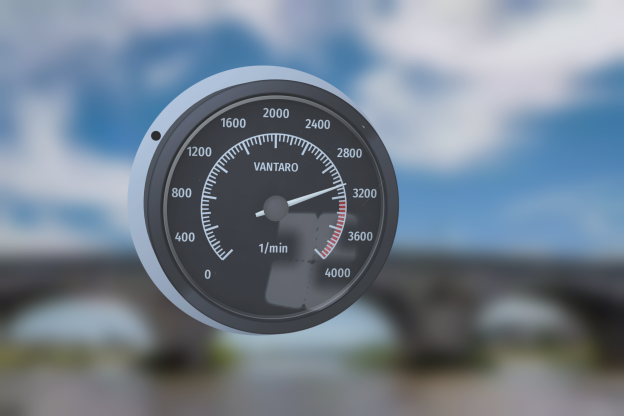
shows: value=3050 unit=rpm
